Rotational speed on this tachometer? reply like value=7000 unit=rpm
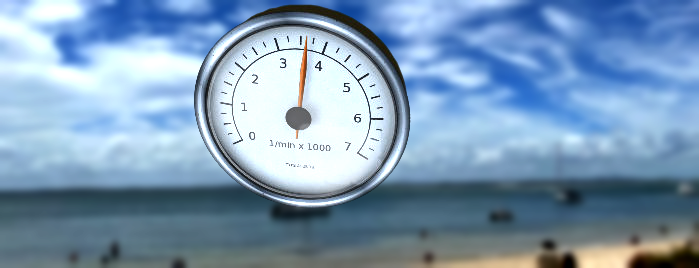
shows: value=3625 unit=rpm
